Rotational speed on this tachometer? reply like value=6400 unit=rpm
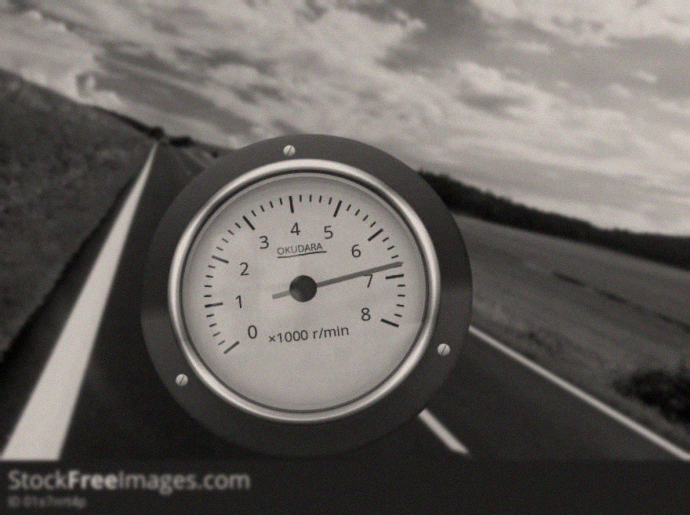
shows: value=6800 unit=rpm
